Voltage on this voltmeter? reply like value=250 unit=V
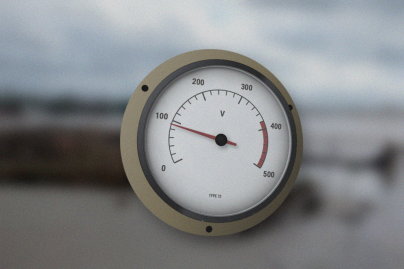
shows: value=90 unit=V
